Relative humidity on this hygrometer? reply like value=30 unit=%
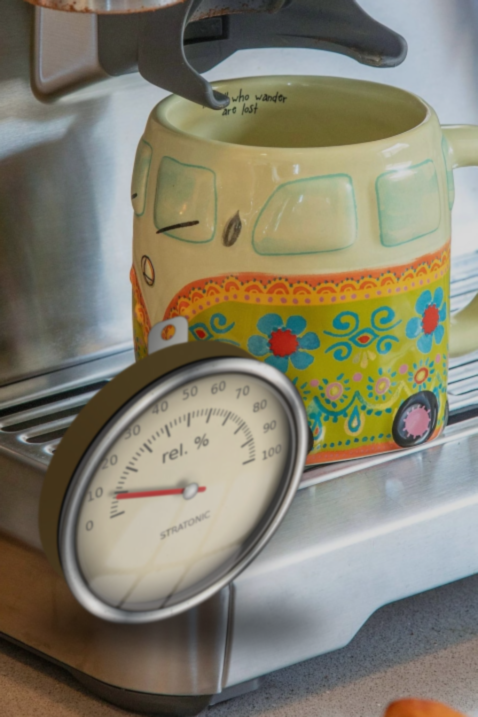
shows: value=10 unit=%
